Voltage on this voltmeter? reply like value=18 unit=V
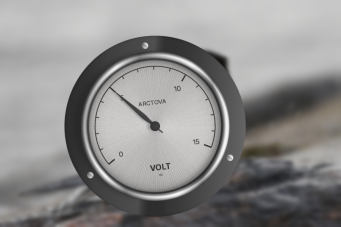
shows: value=5 unit=V
